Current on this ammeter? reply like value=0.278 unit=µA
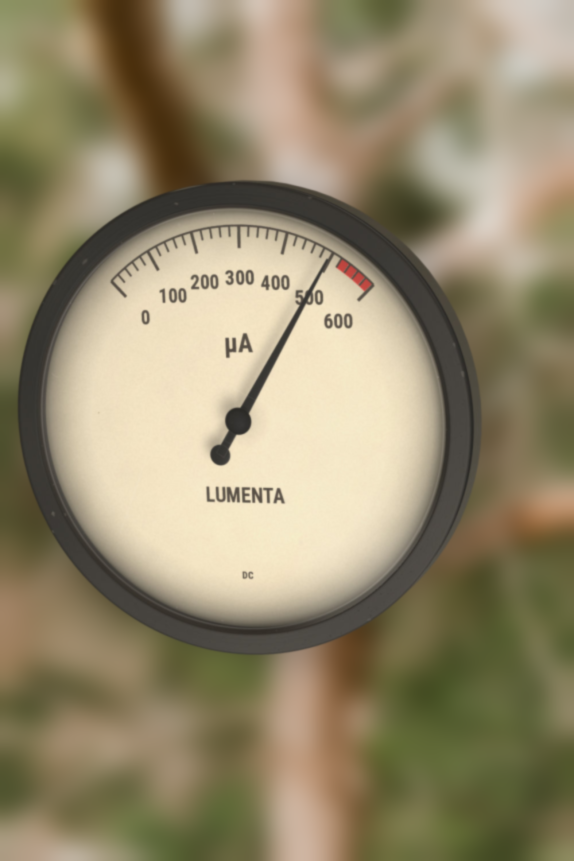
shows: value=500 unit=µA
